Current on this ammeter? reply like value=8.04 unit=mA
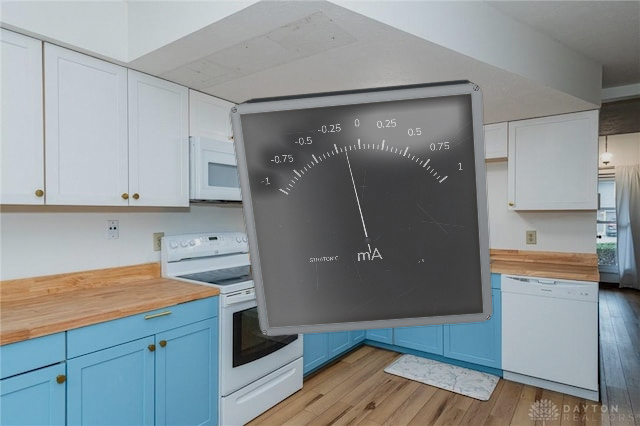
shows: value=-0.15 unit=mA
